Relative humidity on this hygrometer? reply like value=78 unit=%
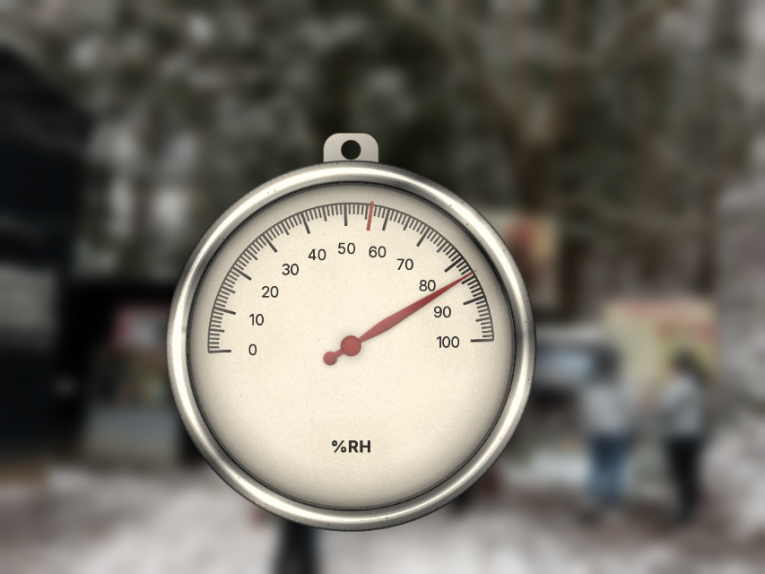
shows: value=84 unit=%
